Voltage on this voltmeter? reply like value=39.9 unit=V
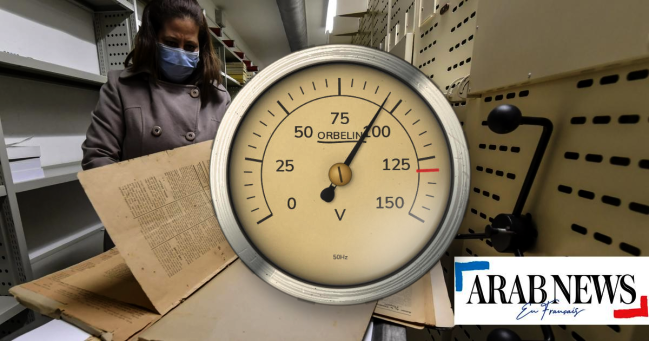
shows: value=95 unit=V
